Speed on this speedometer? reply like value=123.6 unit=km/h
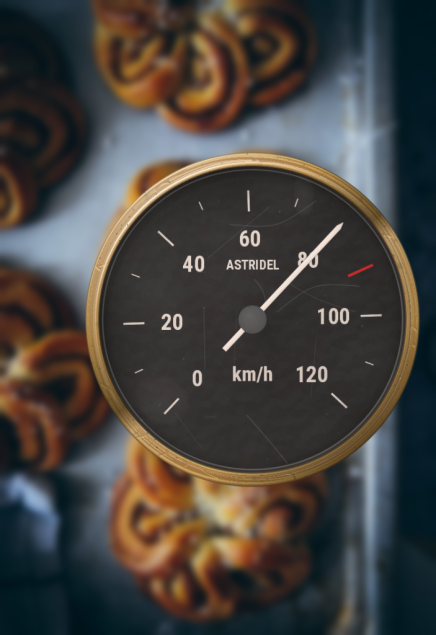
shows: value=80 unit=km/h
